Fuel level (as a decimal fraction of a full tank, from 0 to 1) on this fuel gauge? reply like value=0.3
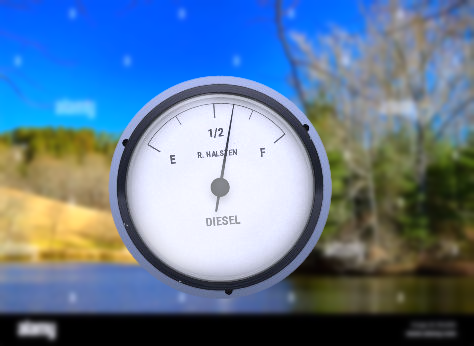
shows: value=0.625
